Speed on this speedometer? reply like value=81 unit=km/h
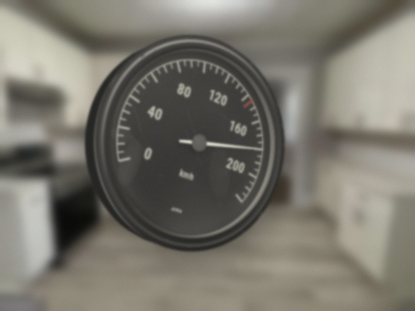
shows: value=180 unit=km/h
